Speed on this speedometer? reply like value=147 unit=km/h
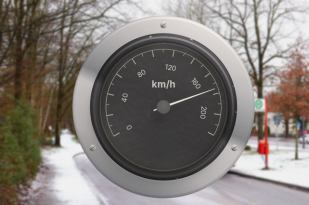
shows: value=175 unit=km/h
